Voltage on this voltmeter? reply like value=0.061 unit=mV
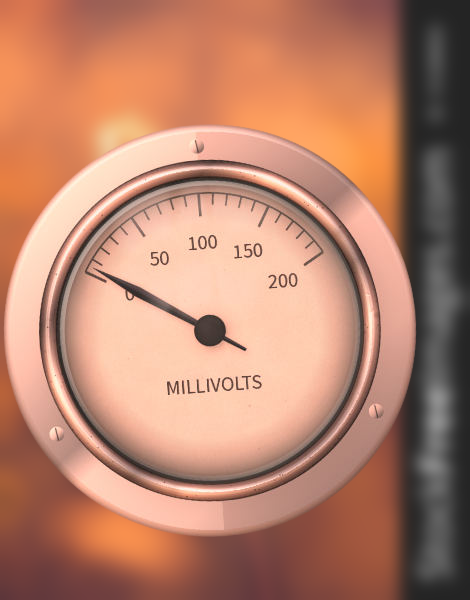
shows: value=5 unit=mV
